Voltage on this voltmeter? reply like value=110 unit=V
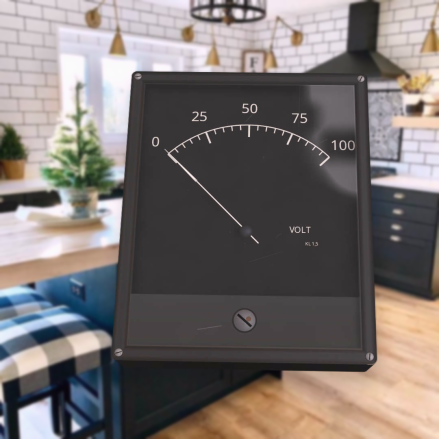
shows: value=0 unit=V
